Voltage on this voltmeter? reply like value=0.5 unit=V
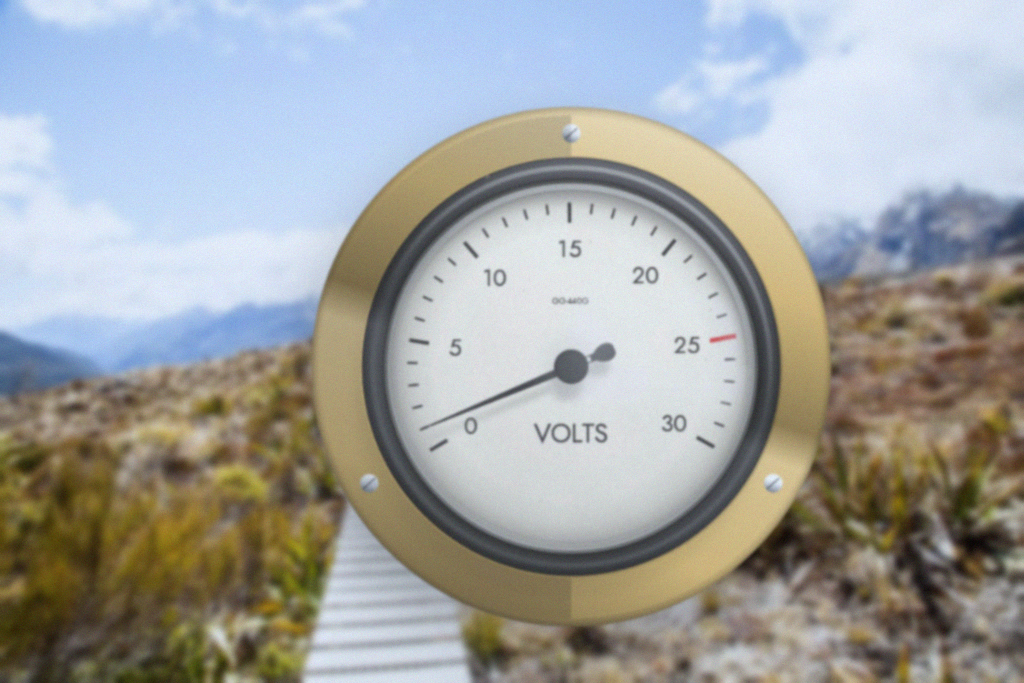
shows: value=1 unit=V
